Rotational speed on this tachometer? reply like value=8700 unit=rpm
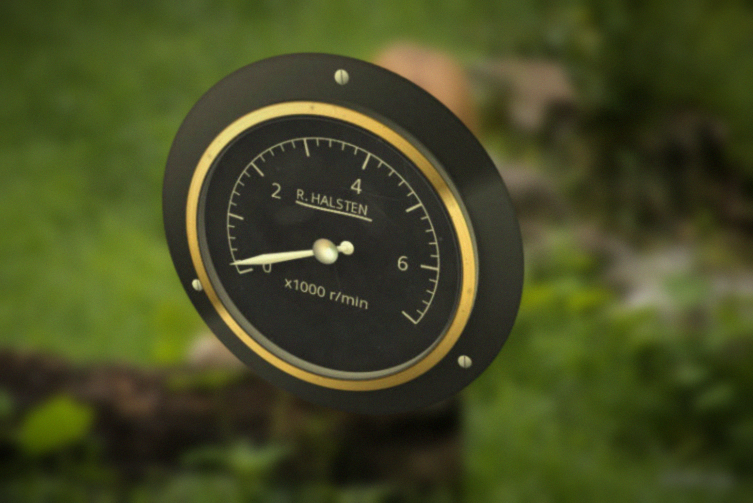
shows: value=200 unit=rpm
